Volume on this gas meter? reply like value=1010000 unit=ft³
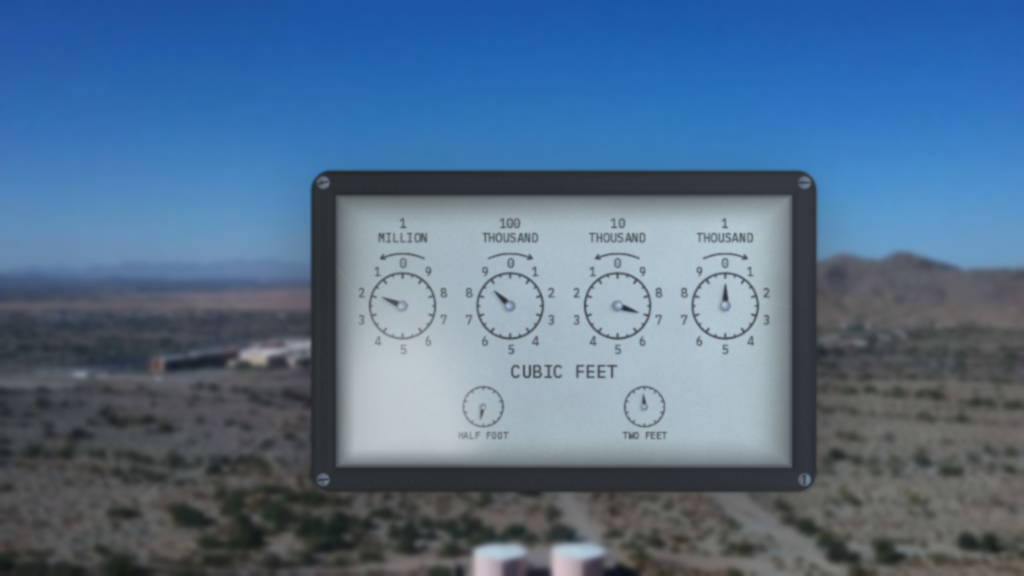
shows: value=187000 unit=ft³
